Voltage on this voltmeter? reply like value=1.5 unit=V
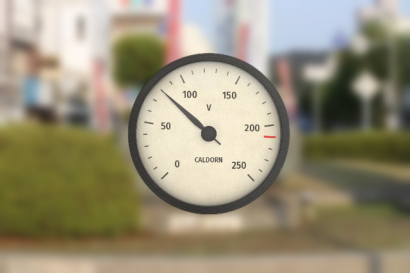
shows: value=80 unit=V
